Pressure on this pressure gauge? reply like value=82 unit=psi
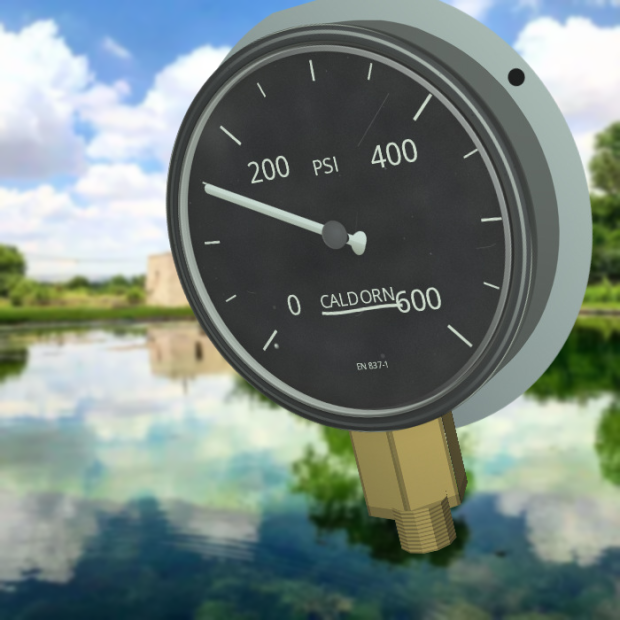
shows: value=150 unit=psi
